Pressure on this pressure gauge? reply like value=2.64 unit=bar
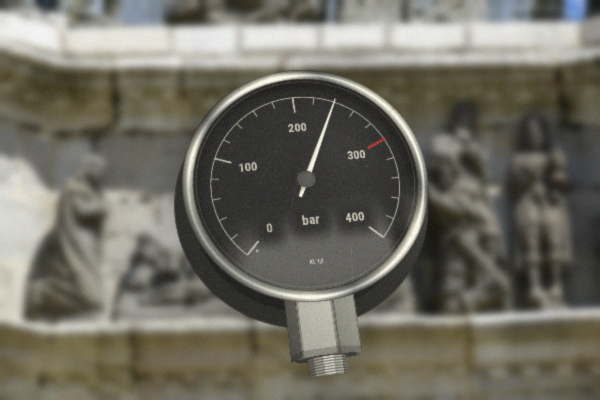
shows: value=240 unit=bar
